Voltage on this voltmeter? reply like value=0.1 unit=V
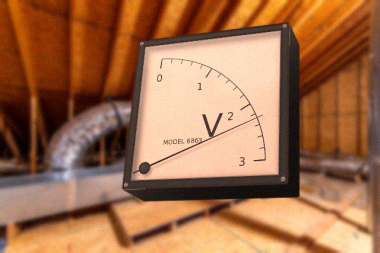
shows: value=2.3 unit=V
